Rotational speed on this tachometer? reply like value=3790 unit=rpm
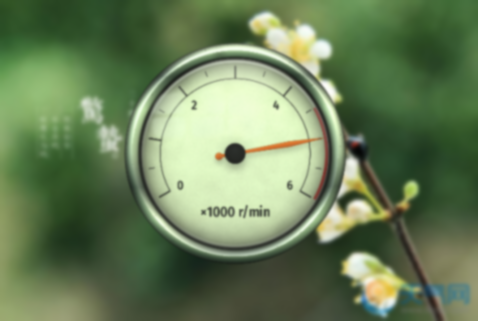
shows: value=5000 unit=rpm
